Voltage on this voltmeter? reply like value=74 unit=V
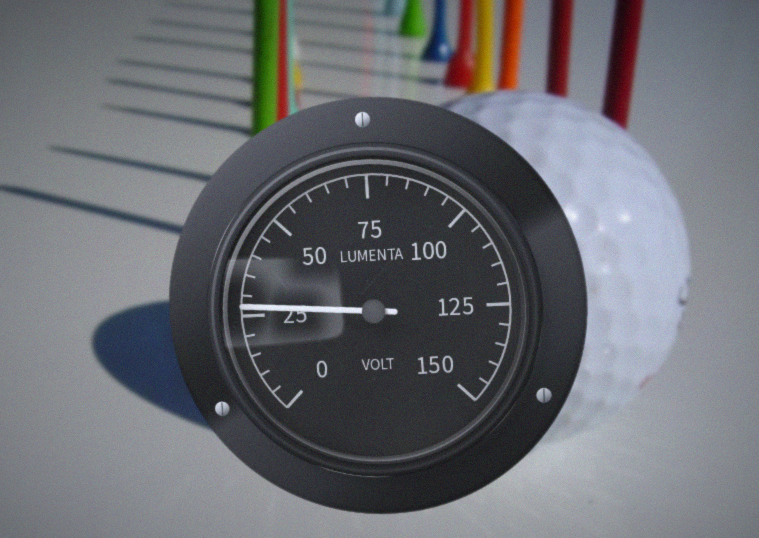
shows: value=27.5 unit=V
